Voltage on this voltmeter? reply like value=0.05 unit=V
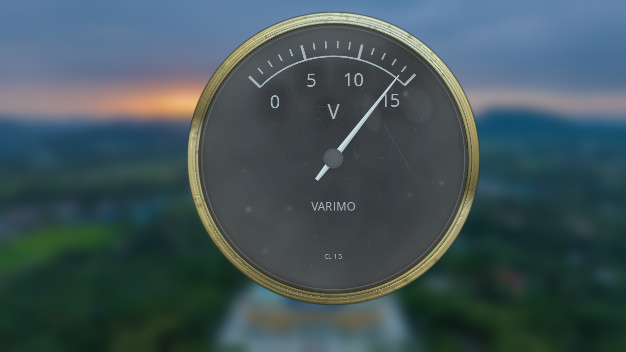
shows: value=14 unit=V
